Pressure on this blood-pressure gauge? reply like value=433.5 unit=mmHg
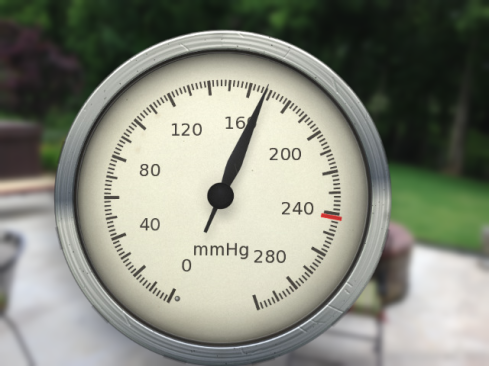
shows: value=168 unit=mmHg
